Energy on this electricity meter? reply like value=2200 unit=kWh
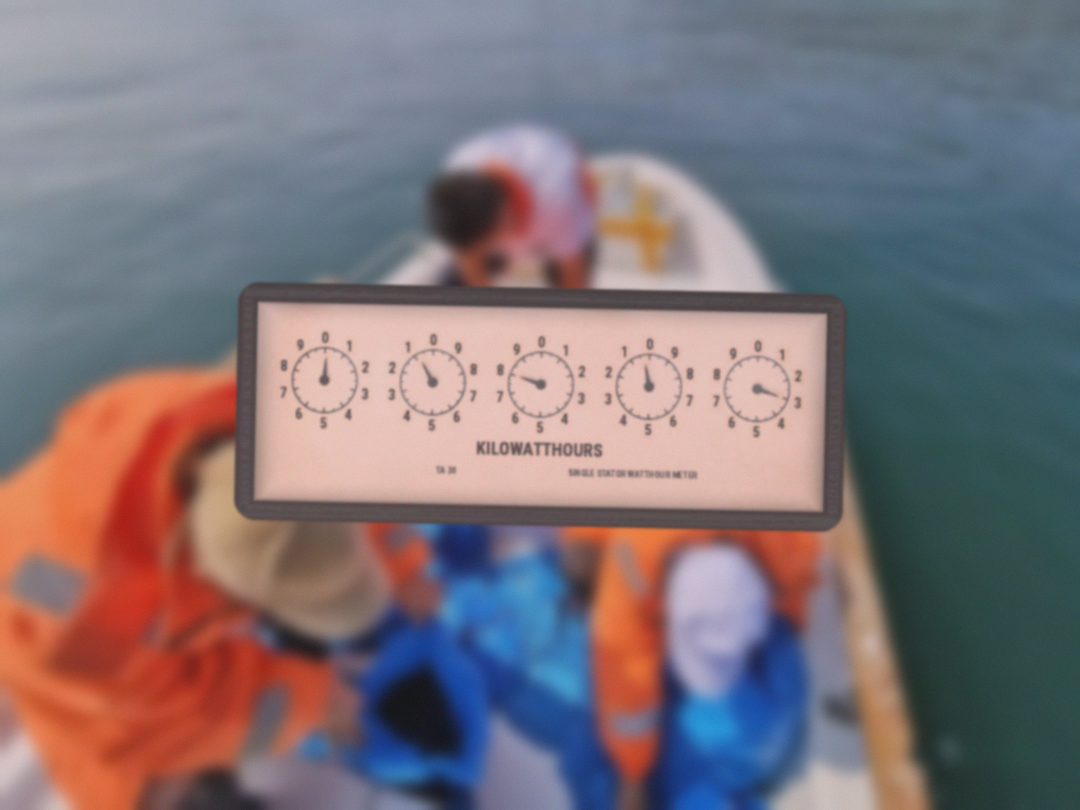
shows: value=803 unit=kWh
